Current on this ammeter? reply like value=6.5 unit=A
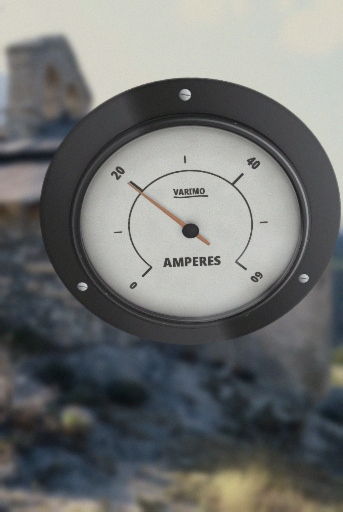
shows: value=20 unit=A
